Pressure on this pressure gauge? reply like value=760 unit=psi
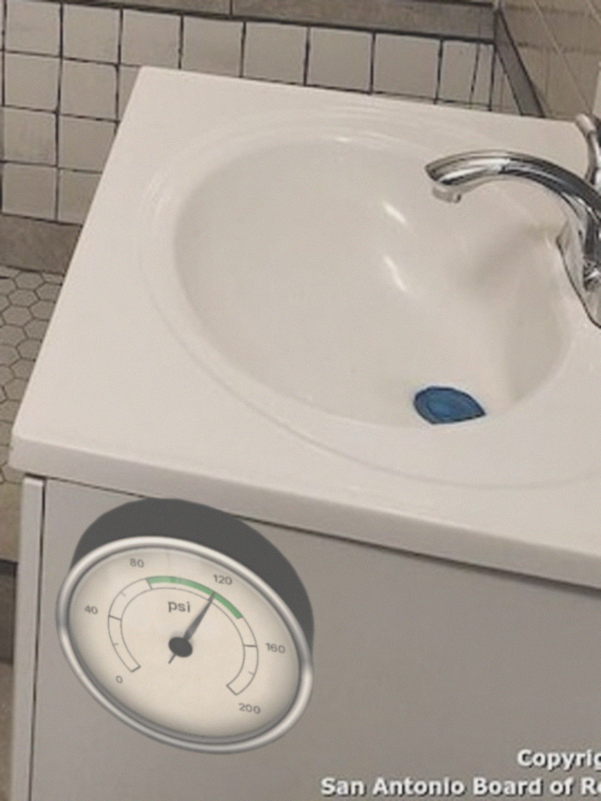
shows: value=120 unit=psi
